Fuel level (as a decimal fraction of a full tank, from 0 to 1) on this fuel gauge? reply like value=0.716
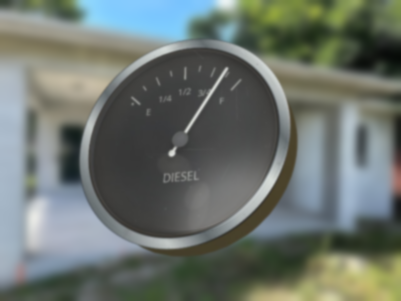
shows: value=0.875
